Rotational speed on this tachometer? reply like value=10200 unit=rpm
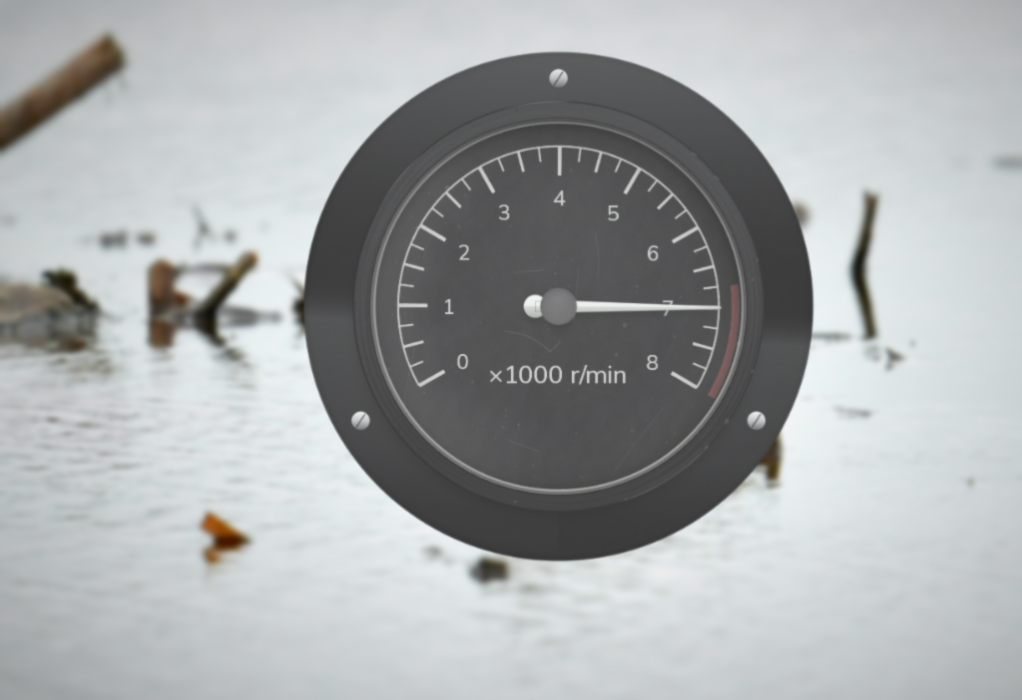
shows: value=7000 unit=rpm
